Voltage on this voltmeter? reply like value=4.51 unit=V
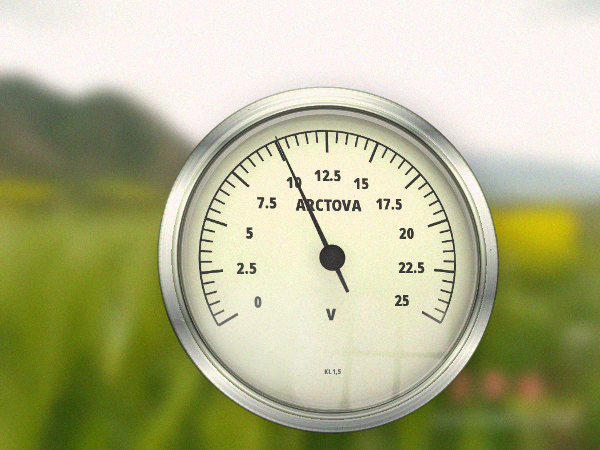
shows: value=10 unit=V
